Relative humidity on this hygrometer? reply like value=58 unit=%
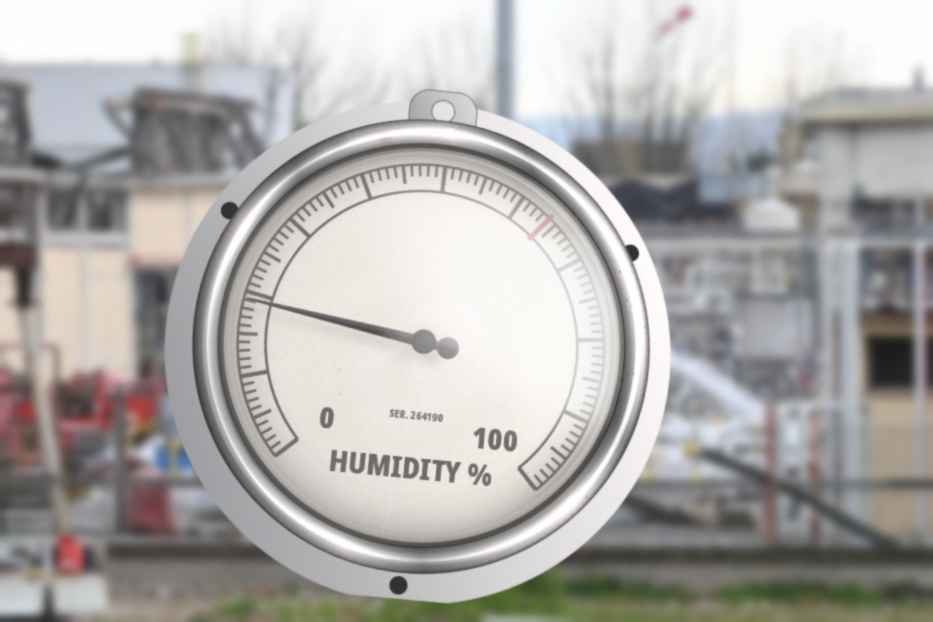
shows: value=19 unit=%
